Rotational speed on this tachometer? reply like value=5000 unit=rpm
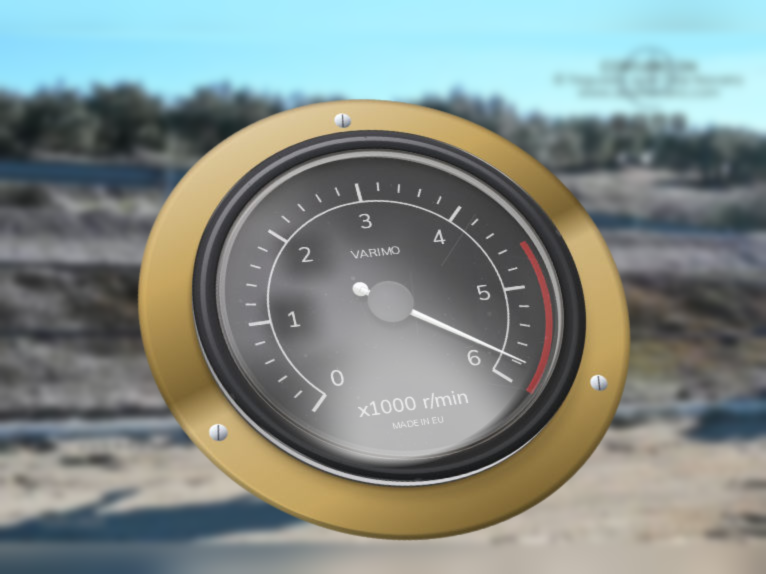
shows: value=5800 unit=rpm
